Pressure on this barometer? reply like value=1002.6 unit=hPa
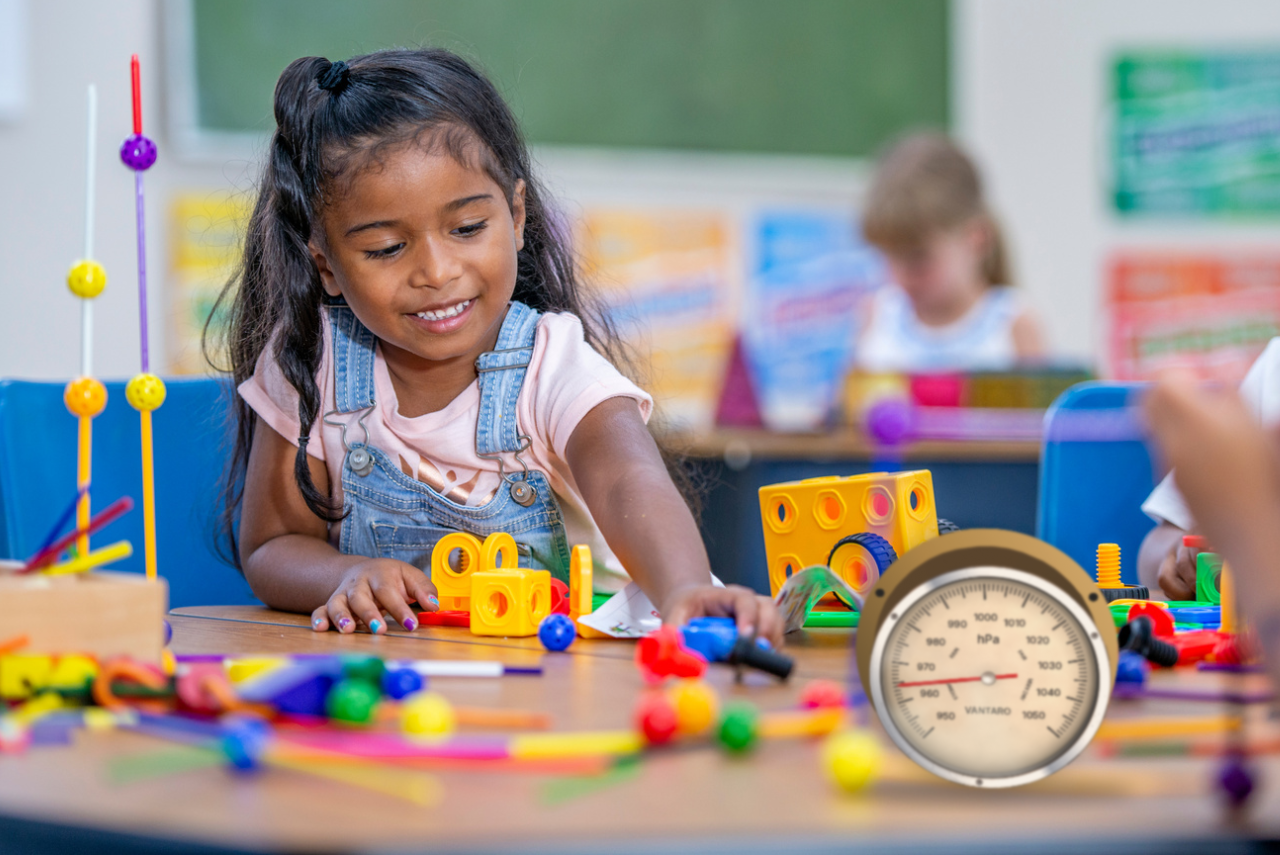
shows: value=965 unit=hPa
